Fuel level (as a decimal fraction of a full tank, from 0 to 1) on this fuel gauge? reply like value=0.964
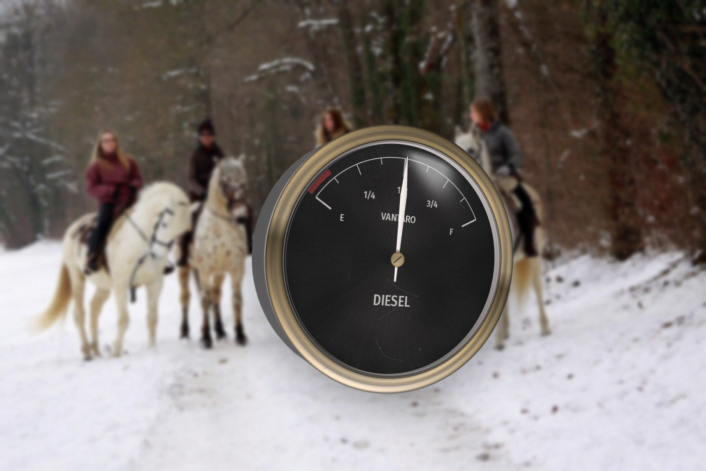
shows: value=0.5
